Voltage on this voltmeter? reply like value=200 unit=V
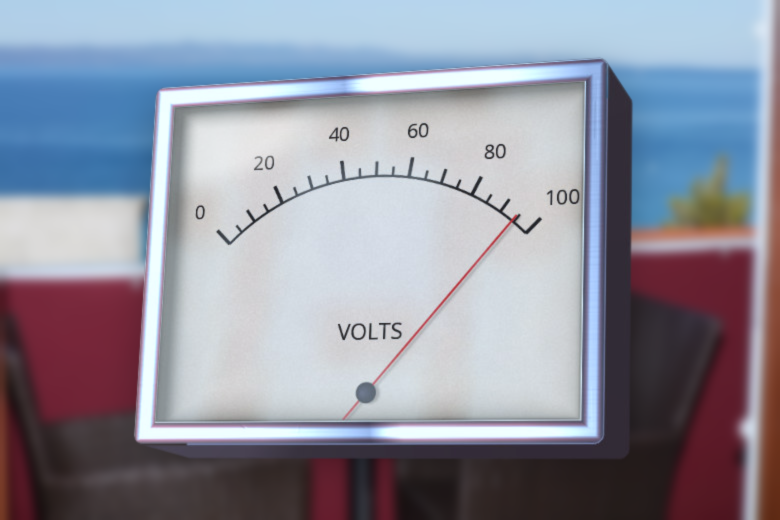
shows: value=95 unit=V
